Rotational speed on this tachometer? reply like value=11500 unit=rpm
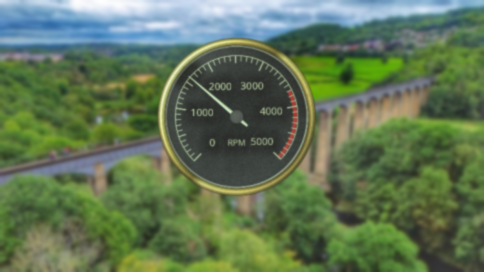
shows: value=1600 unit=rpm
